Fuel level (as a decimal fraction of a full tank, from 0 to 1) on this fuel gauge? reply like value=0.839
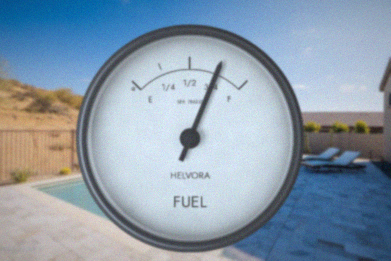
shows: value=0.75
